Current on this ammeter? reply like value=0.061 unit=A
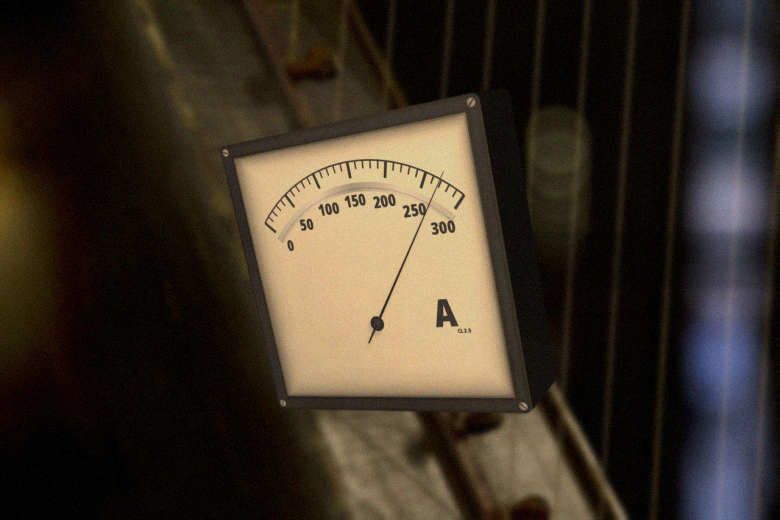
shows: value=270 unit=A
